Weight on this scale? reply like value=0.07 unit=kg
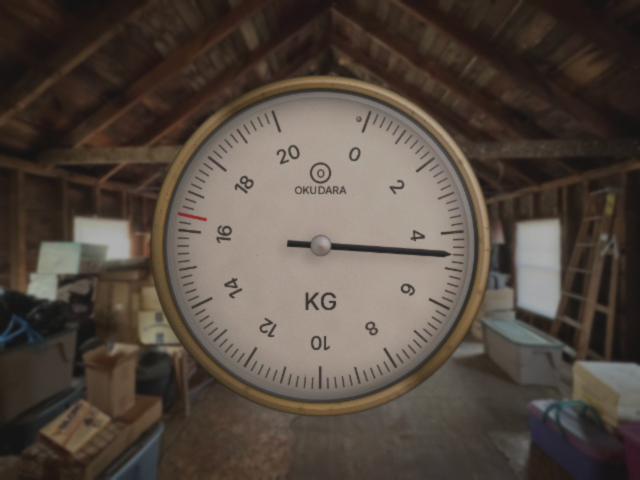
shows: value=4.6 unit=kg
